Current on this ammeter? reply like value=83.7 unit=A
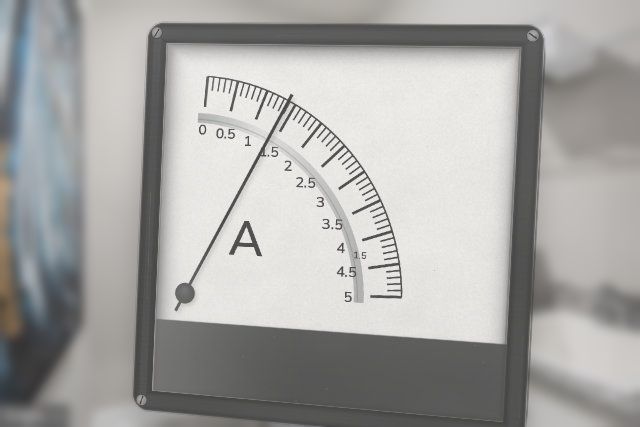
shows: value=1.4 unit=A
